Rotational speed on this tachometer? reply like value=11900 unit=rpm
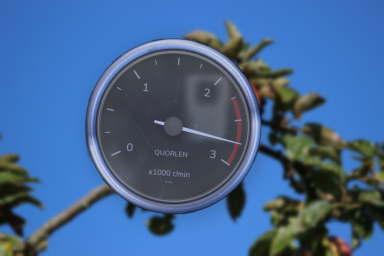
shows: value=2750 unit=rpm
